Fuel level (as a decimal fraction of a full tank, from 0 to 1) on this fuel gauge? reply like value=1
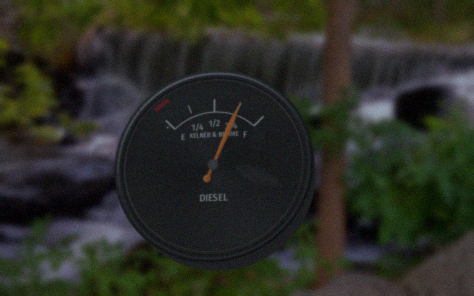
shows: value=0.75
